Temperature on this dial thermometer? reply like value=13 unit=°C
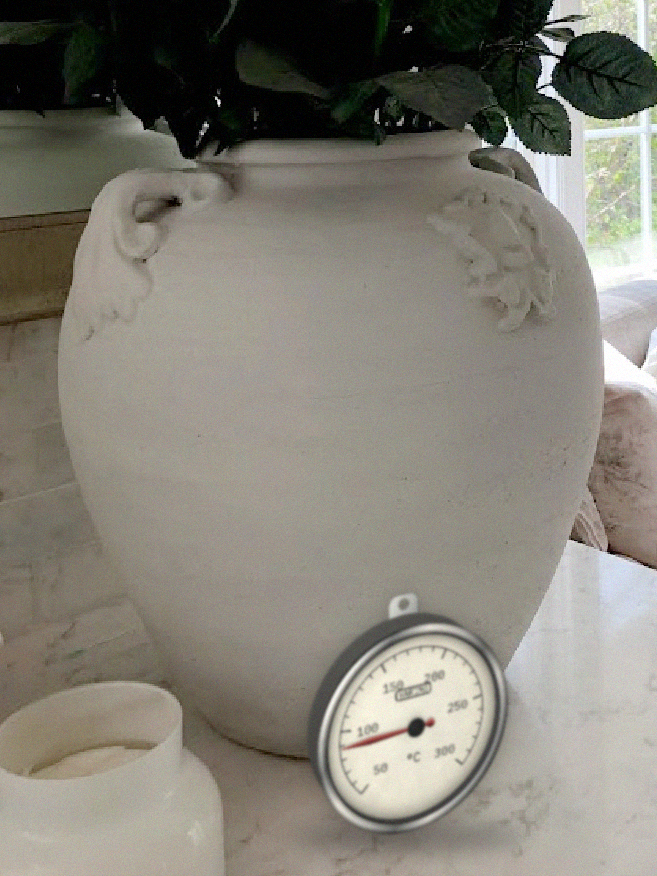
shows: value=90 unit=°C
